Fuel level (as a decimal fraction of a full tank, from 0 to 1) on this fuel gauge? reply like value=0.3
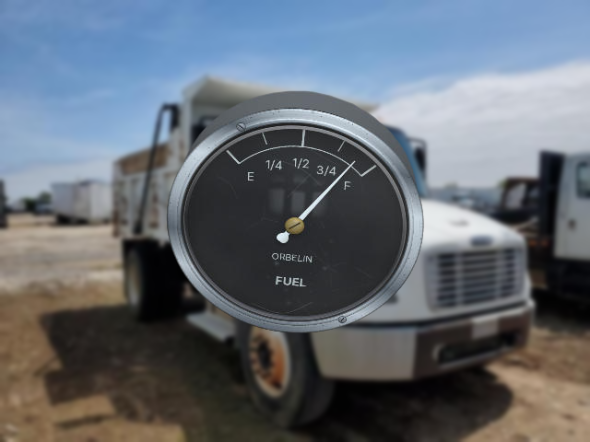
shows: value=0.875
